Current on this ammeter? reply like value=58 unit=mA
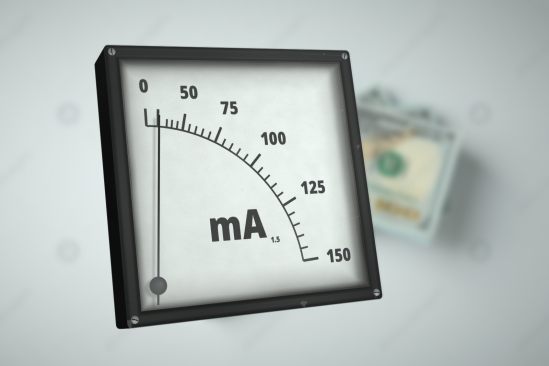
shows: value=25 unit=mA
